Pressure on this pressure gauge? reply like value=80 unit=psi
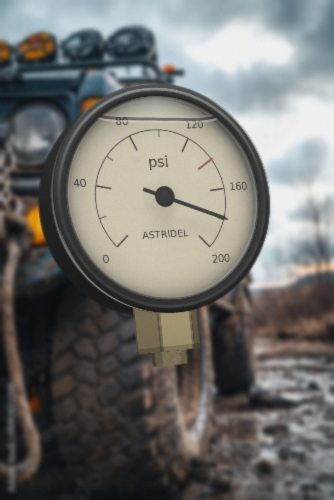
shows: value=180 unit=psi
